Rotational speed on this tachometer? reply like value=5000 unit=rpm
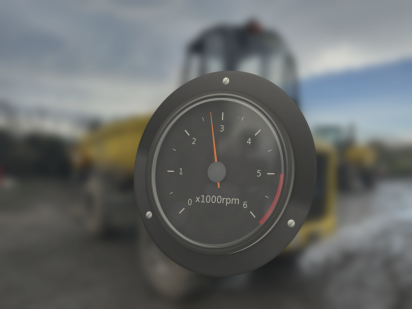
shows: value=2750 unit=rpm
